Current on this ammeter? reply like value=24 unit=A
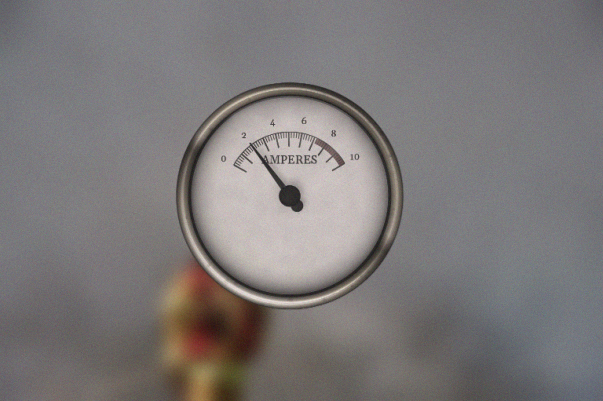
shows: value=2 unit=A
